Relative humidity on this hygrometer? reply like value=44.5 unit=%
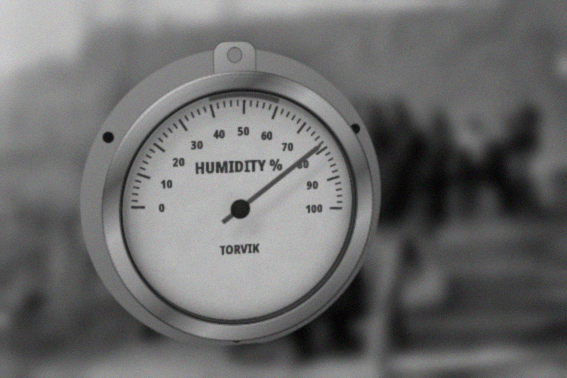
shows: value=78 unit=%
